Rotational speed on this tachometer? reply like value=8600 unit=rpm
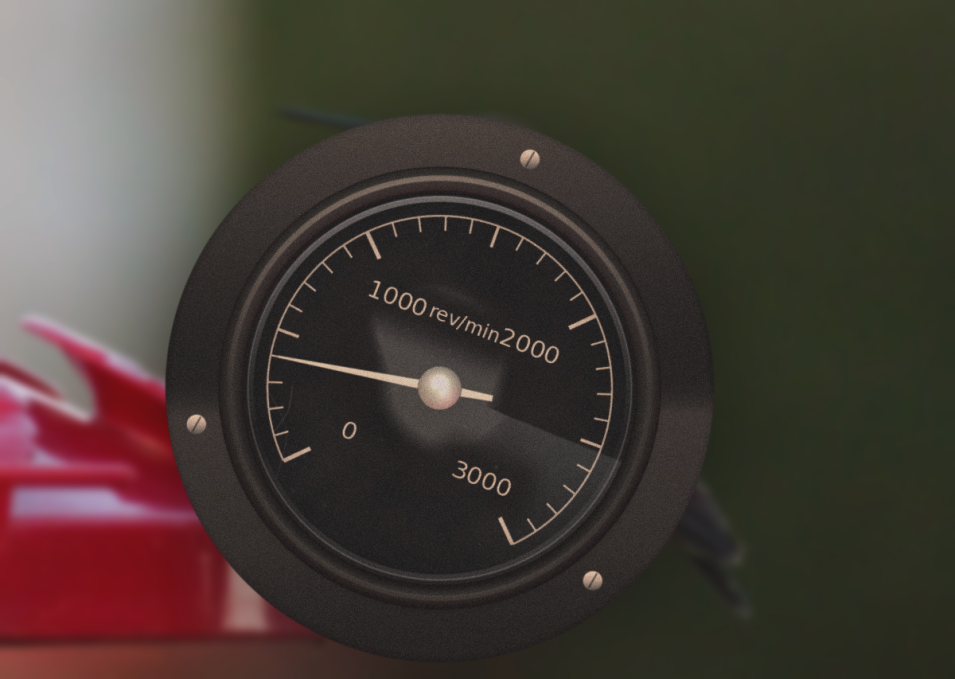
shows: value=400 unit=rpm
